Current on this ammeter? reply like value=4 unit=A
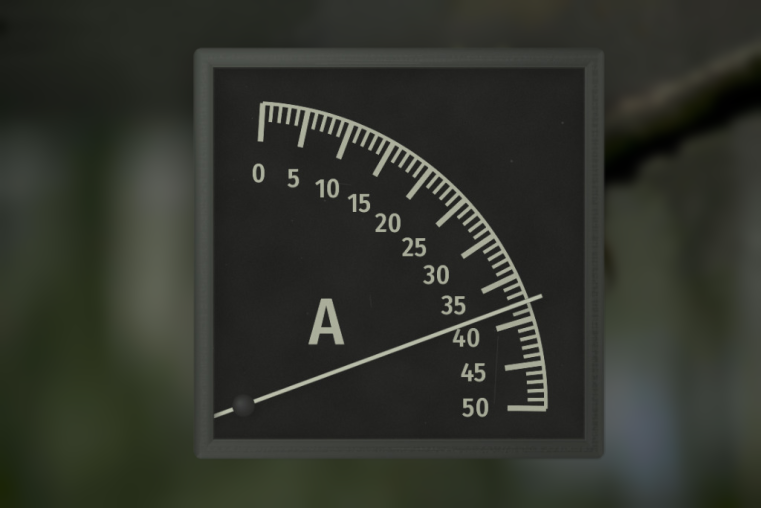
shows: value=38 unit=A
